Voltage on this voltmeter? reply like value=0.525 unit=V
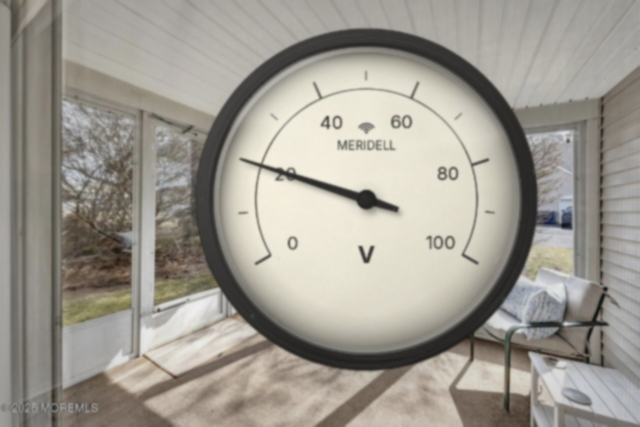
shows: value=20 unit=V
